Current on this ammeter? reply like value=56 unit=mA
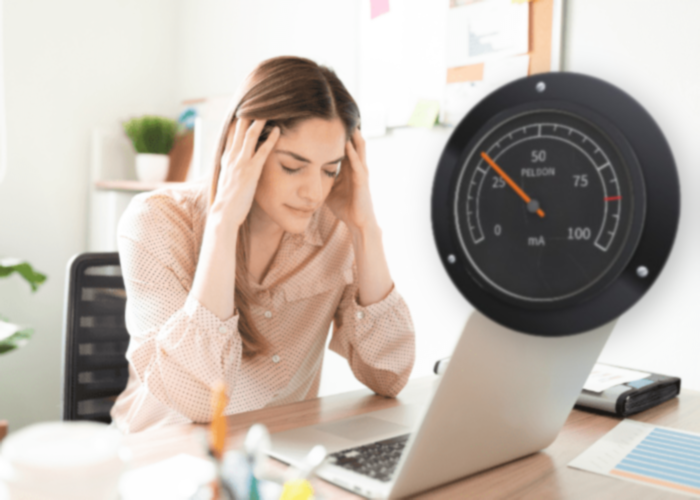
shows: value=30 unit=mA
